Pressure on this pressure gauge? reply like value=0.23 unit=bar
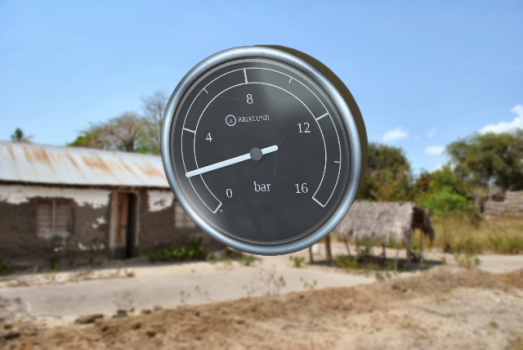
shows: value=2 unit=bar
